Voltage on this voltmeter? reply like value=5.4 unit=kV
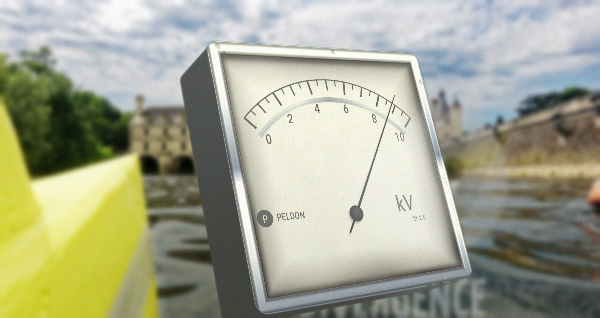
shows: value=8.75 unit=kV
